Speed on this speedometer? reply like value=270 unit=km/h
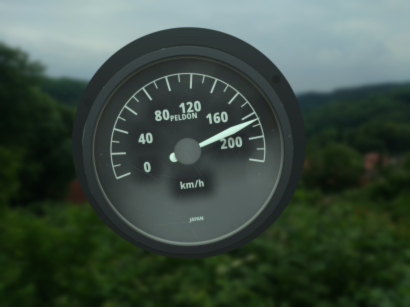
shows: value=185 unit=km/h
